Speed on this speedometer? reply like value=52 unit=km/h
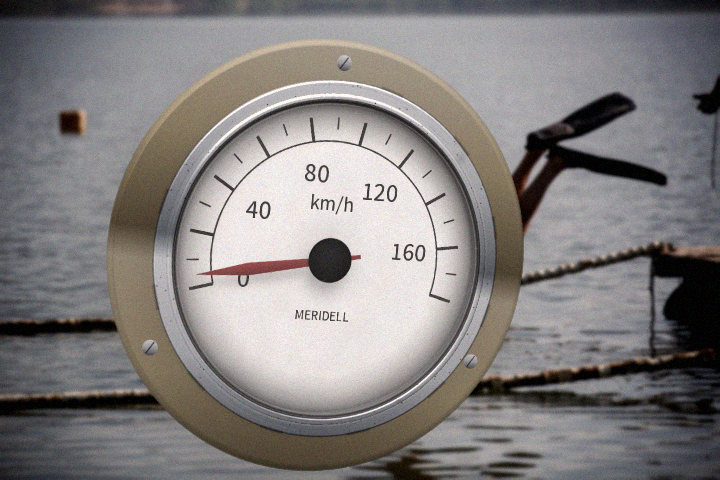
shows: value=5 unit=km/h
